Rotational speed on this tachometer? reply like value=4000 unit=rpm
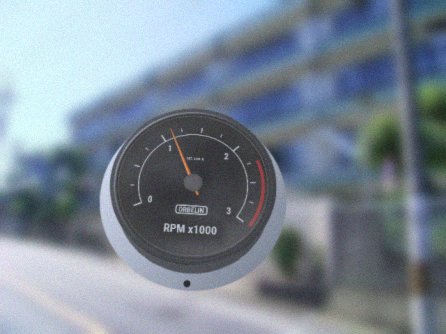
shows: value=1125 unit=rpm
